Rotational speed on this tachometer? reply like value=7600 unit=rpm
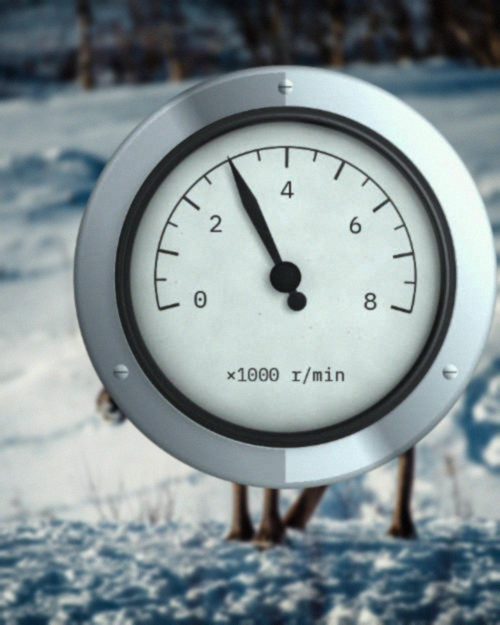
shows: value=3000 unit=rpm
